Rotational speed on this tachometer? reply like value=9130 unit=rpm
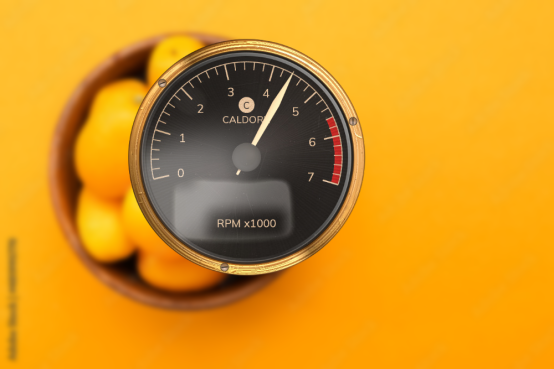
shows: value=4400 unit=rpm
